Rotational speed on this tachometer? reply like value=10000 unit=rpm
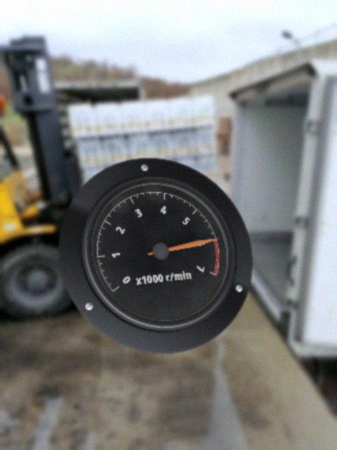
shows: value=6000 unit=rpm
